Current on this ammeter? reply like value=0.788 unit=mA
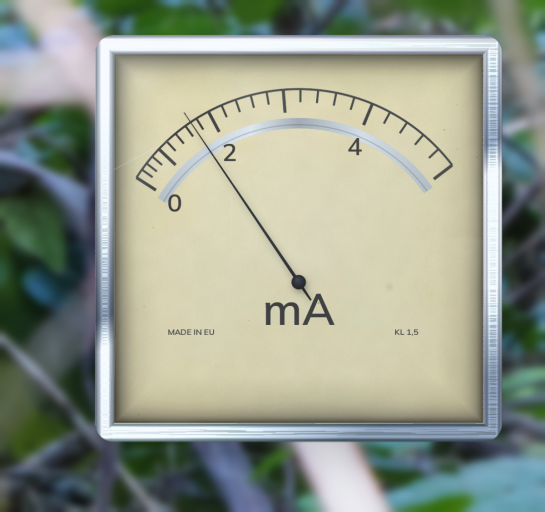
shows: value=1.7 unit=mA
